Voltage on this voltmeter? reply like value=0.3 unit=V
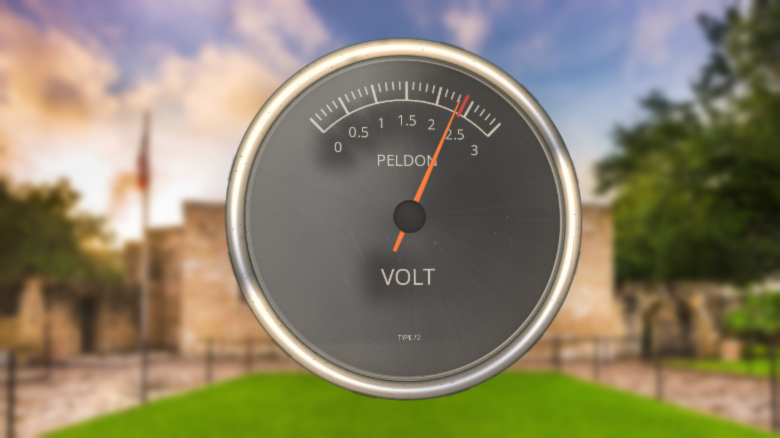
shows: value=2.3 unit=V
